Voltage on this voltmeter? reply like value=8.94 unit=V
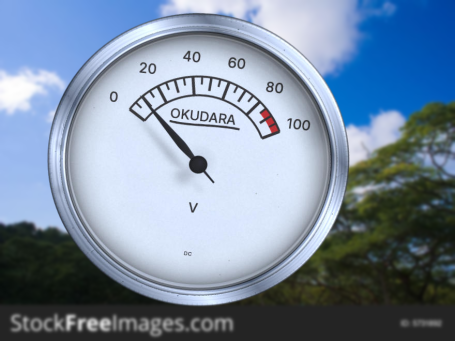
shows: value=10 unit=V
